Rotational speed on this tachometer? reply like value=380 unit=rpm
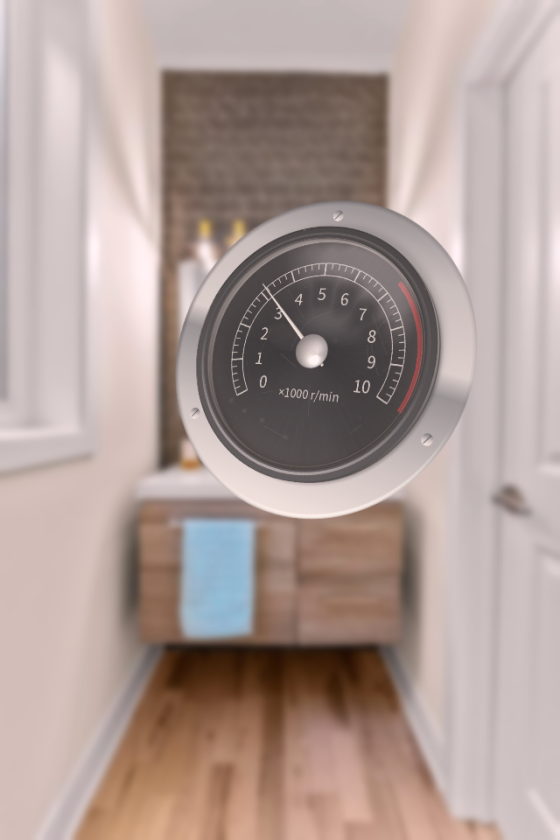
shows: value=3200 unit=rpm
